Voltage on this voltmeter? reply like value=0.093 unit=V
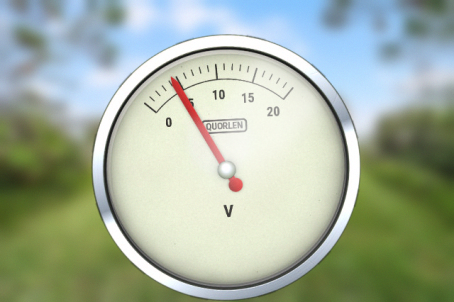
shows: value=4.5 unit=V
